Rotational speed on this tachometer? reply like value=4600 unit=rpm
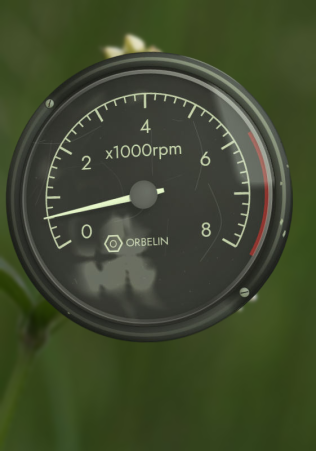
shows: value=600 unit=rpm
